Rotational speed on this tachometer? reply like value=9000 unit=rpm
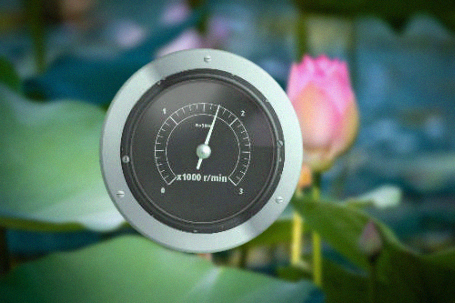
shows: value=1700 unit=rpm
